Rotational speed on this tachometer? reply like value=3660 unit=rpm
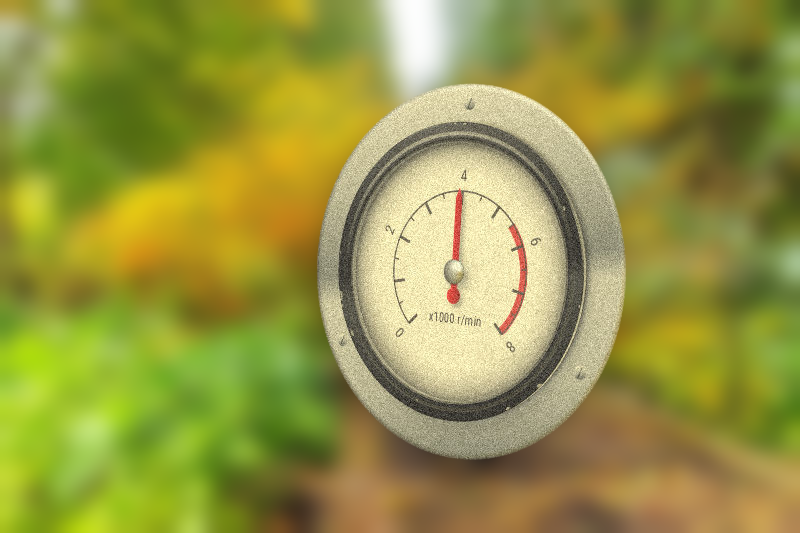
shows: value=4000 unit=rpm
